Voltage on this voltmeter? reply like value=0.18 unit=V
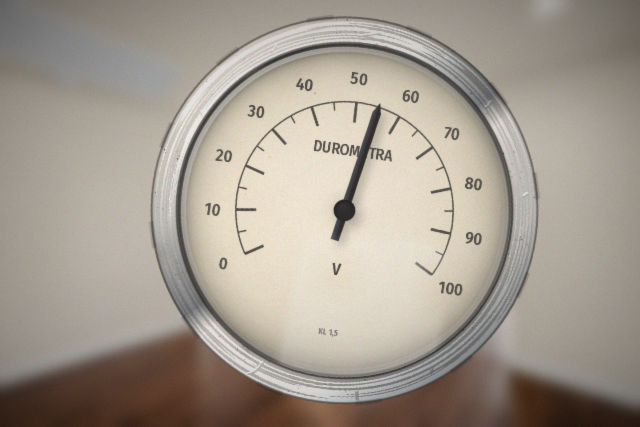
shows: value=55 unit=V
